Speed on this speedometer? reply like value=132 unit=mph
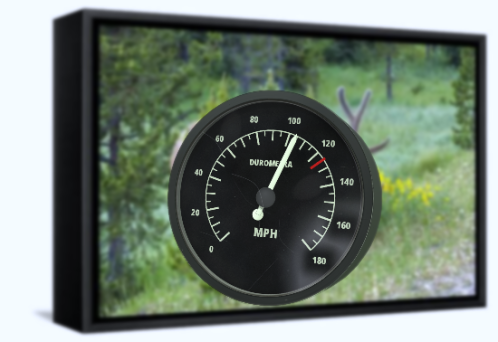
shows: value=105 unit=mph
